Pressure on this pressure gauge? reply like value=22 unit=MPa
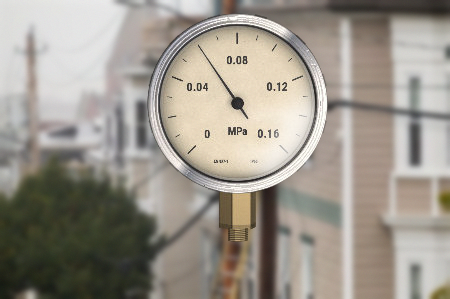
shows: value=0.06 unit=MPa
